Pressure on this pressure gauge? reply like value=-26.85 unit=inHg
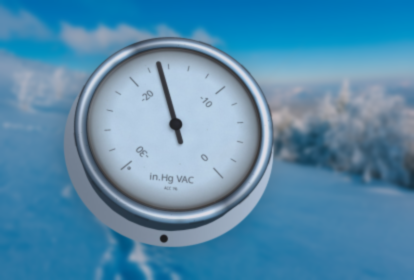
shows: value=-17 unit=inHg
